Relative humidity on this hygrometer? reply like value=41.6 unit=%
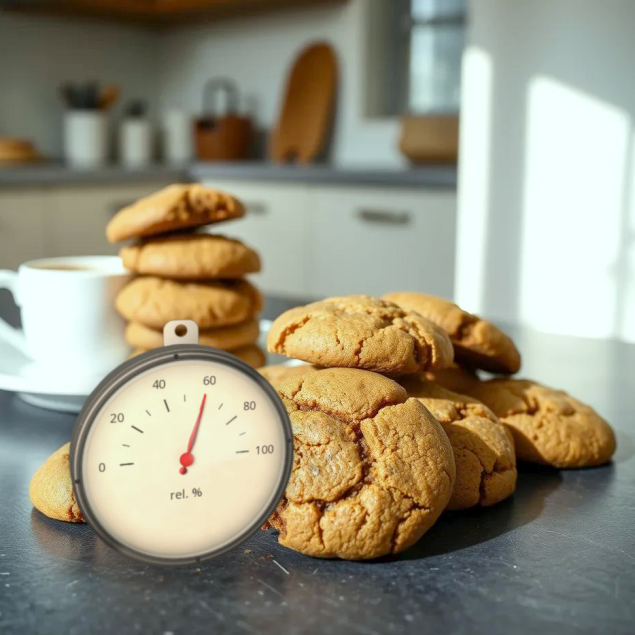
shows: value=60 unit=%
